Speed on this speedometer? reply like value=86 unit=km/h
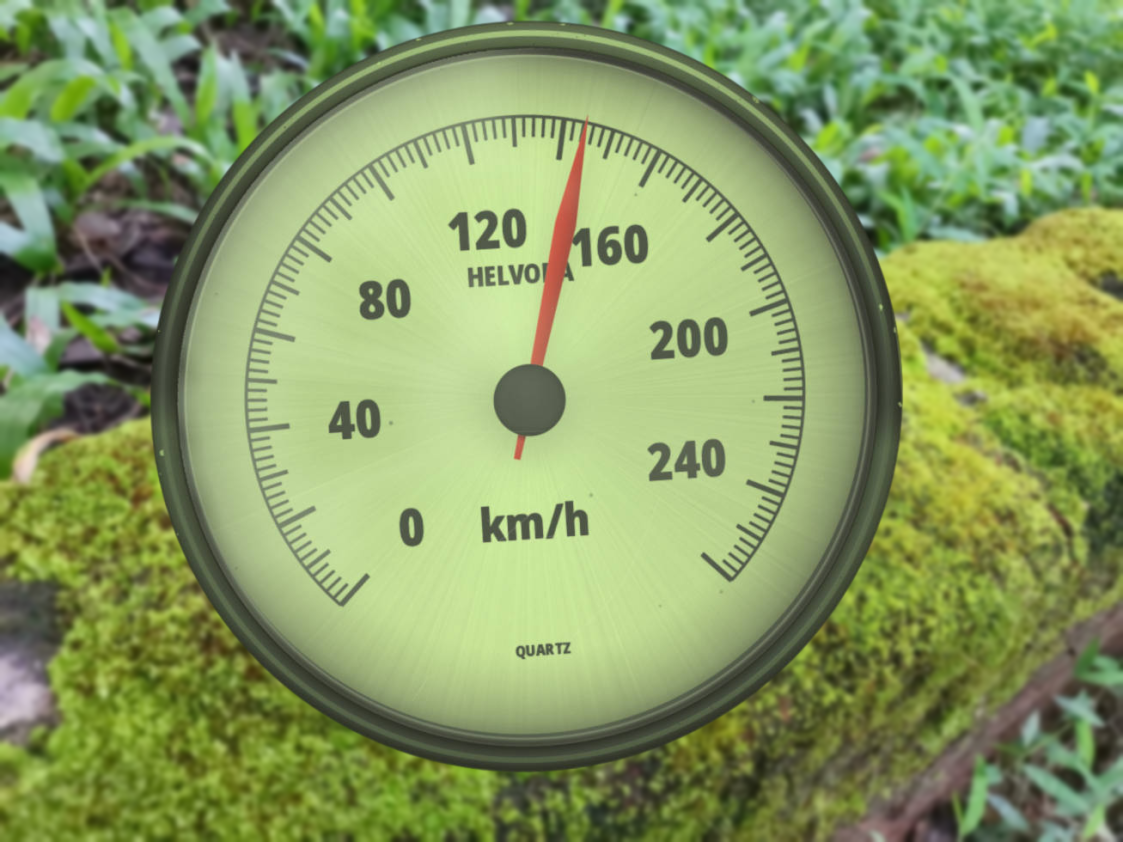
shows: value=144 unit=km/h
